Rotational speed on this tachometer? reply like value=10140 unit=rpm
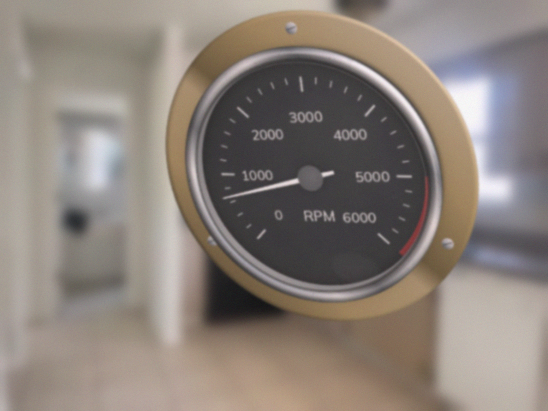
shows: value=700 unit=rpm
